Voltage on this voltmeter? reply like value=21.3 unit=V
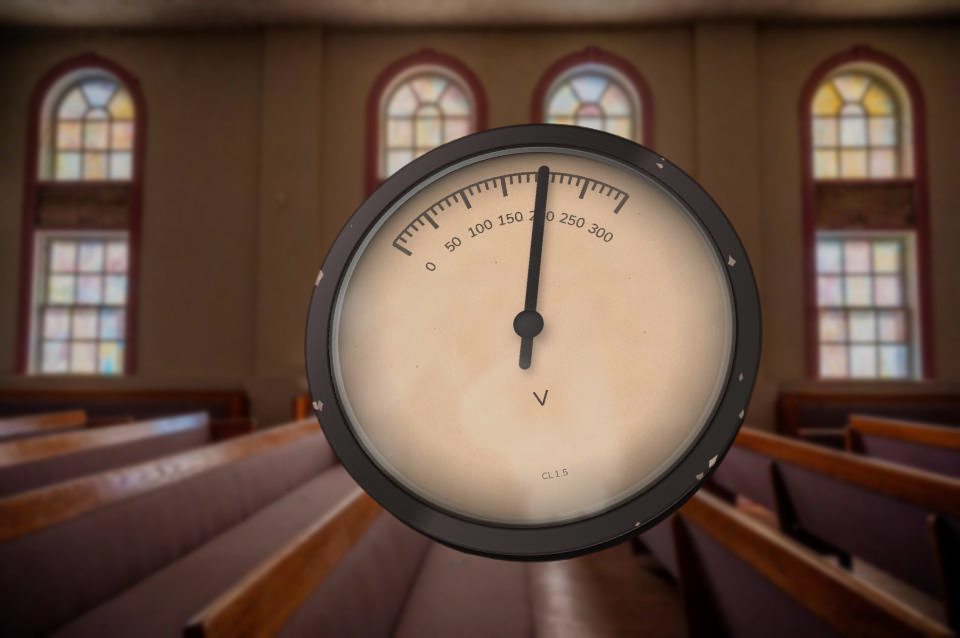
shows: value=200 unit=V
